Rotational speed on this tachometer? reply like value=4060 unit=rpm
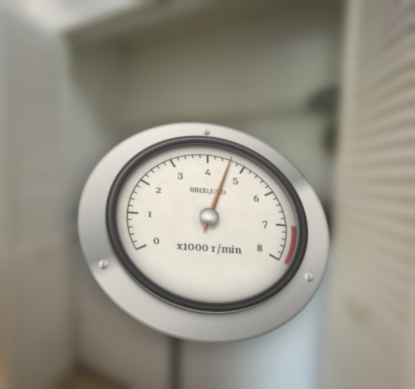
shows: value=4600 unit=rpm
